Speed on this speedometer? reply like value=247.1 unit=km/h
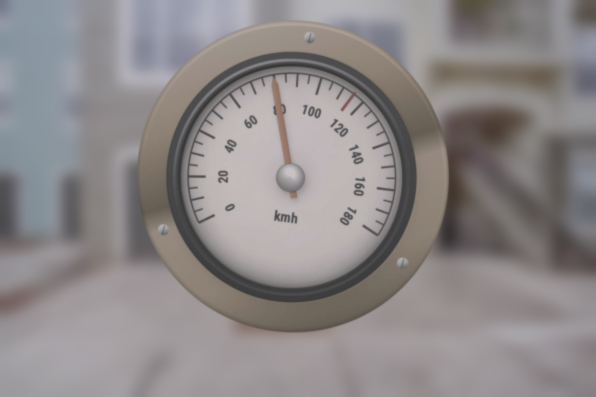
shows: value=80 unit=km/h
